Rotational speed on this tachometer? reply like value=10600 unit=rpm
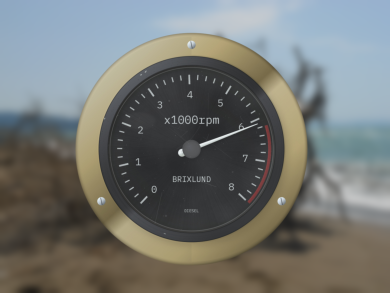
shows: value=6100 unit=rpm
